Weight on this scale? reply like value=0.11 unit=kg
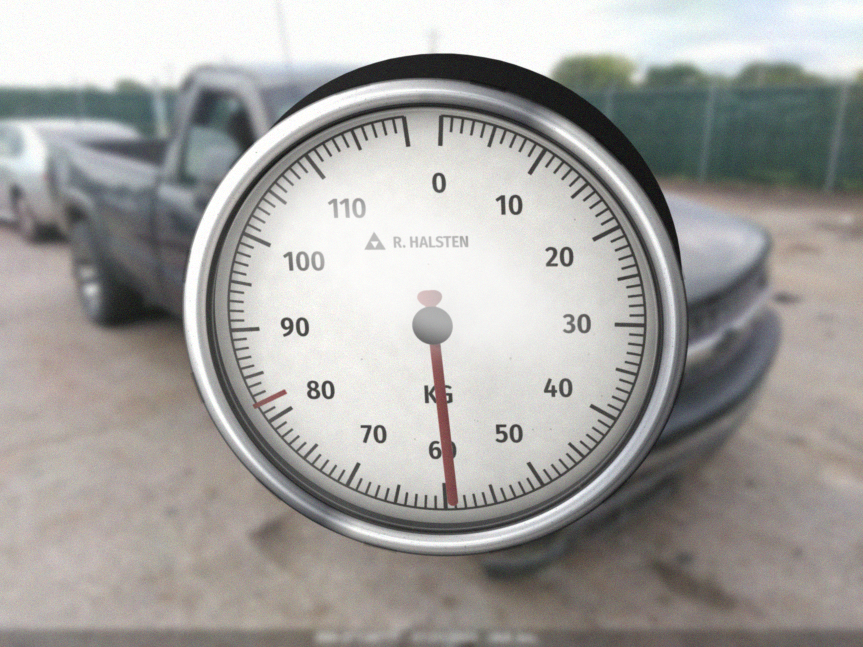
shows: value=59 unit=kg
